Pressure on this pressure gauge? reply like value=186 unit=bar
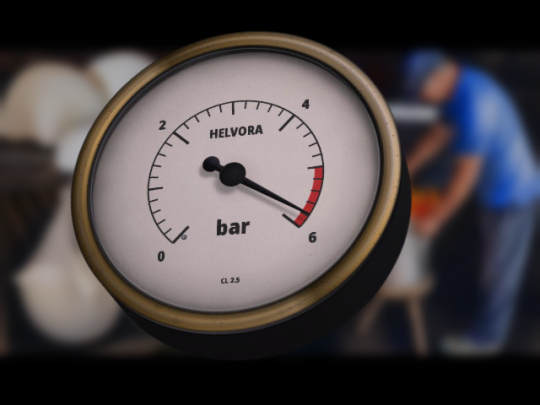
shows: value=5.8 unit=bar
